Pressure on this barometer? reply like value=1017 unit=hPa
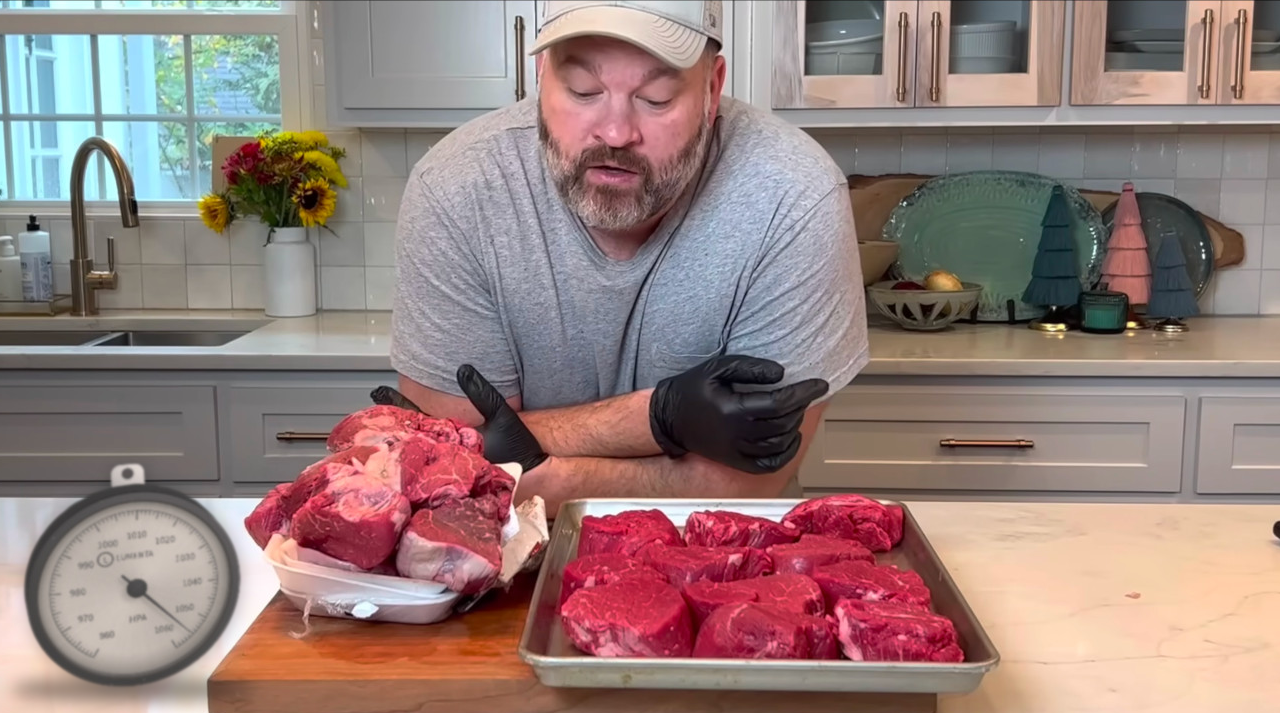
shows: value=1055 unit=hPa
